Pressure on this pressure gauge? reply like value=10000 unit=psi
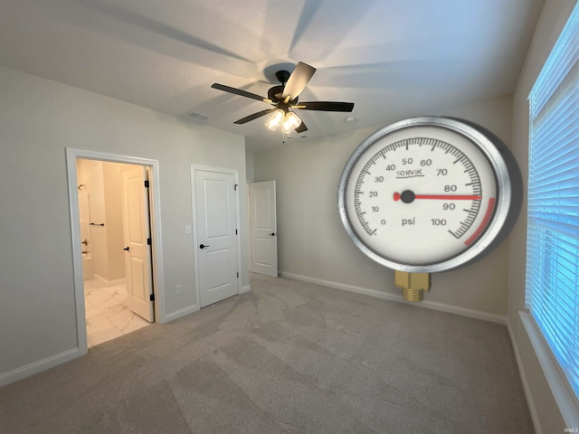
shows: value=85 unit=psi
